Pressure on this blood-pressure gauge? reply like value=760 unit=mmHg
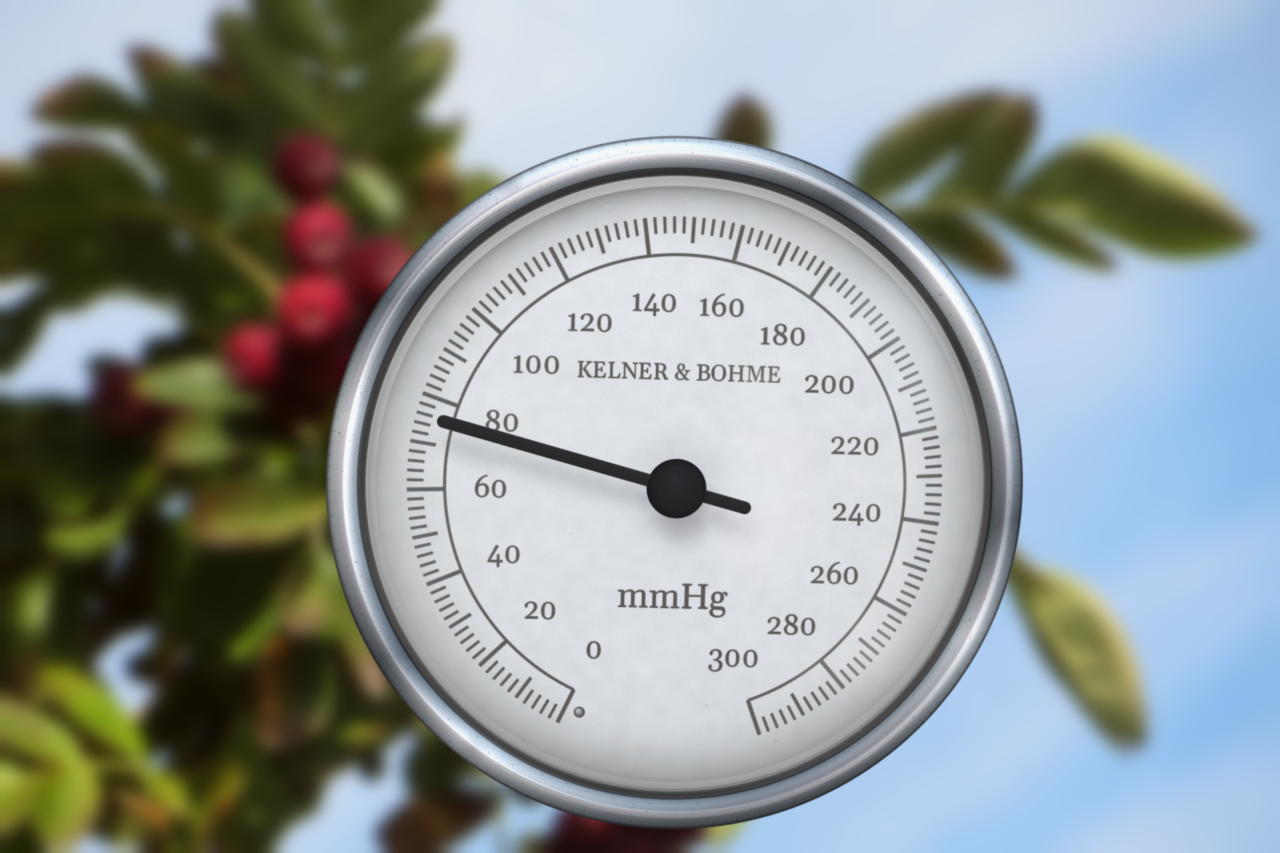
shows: value=76 unit=mmHg
